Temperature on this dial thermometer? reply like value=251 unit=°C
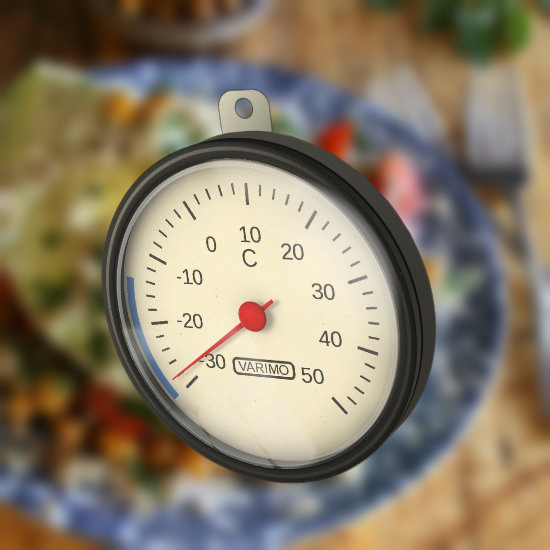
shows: value=-28 unit=°C
